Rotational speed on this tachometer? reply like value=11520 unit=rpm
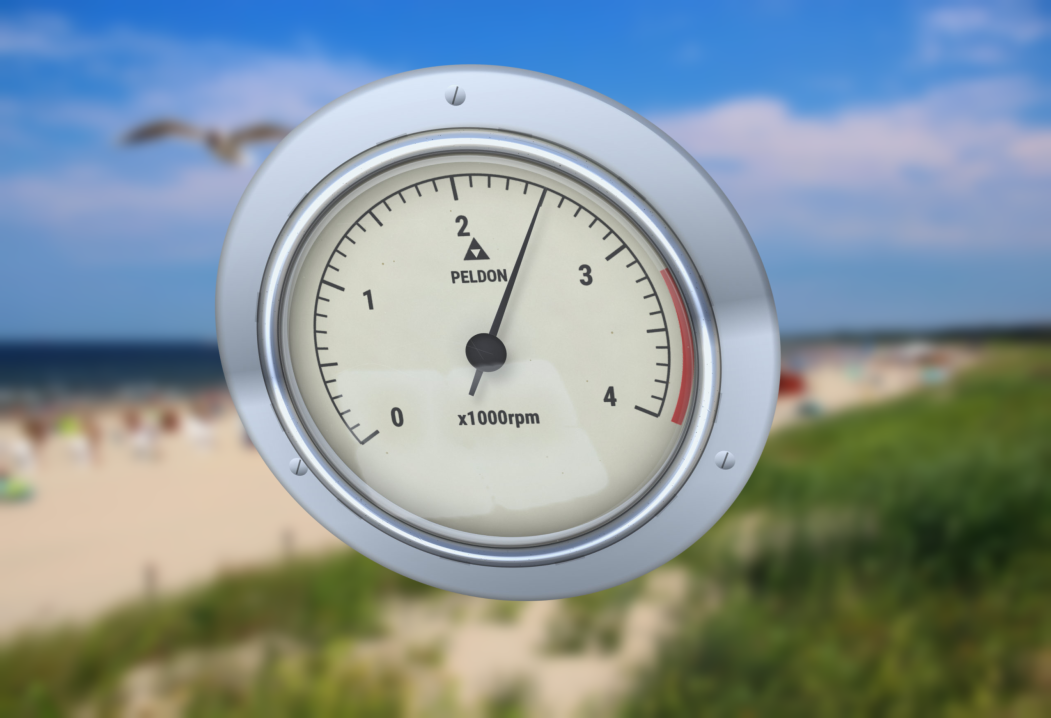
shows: value=2500 unit=rpm
